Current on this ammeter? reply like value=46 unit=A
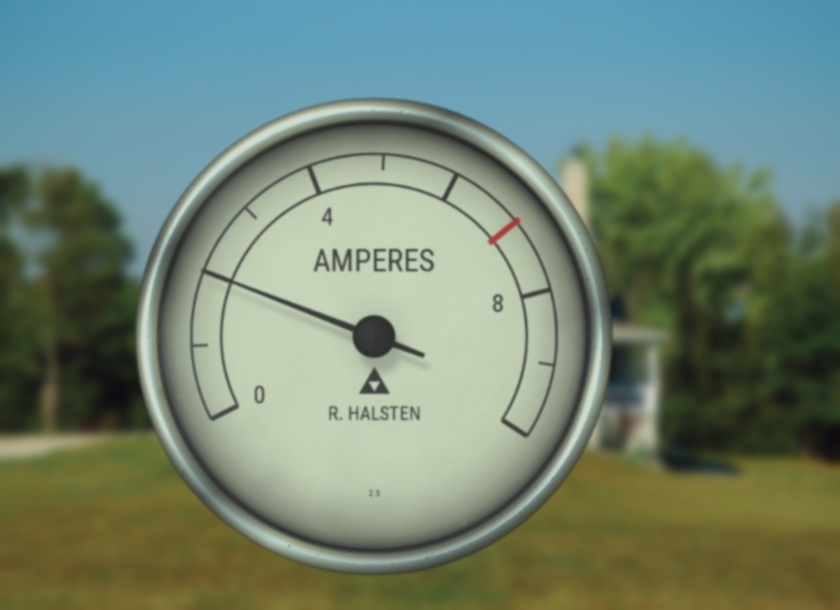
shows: value=2 unit=A
